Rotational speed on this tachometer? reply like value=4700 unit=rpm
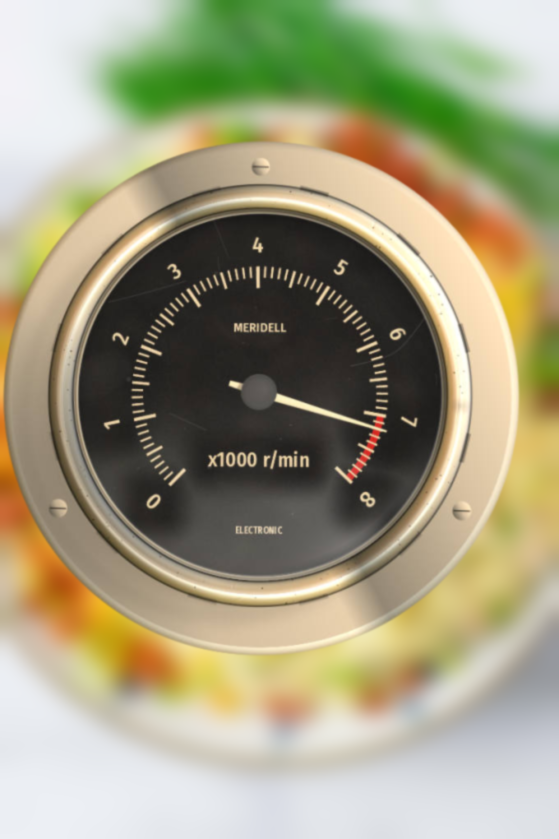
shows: value=7200 unit=rpm
